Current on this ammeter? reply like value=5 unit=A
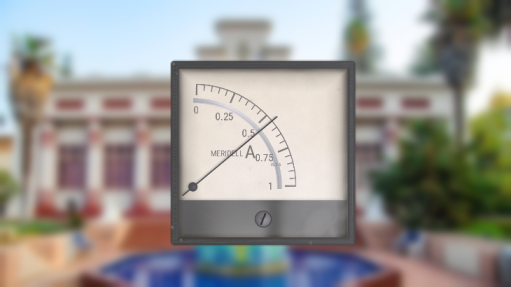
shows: value=0.55 unit=A
